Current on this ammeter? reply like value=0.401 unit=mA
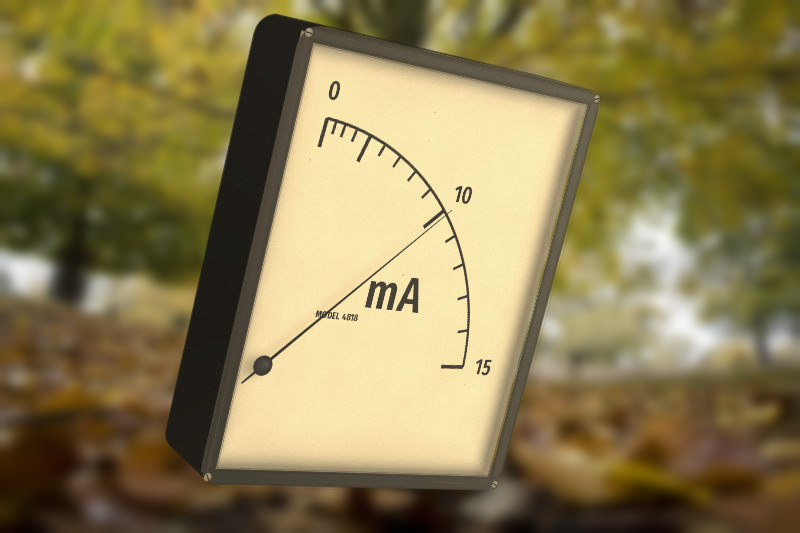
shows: value=10 unit=mA
